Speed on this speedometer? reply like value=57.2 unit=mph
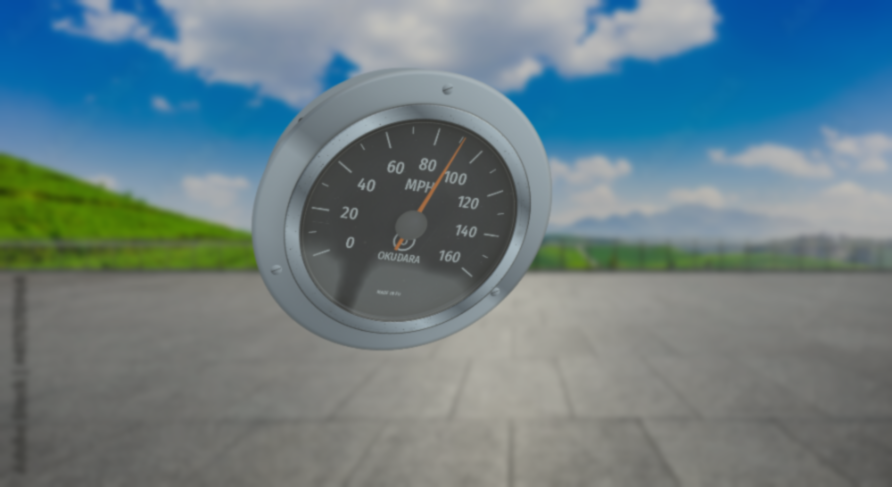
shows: value=90 unit=mph
